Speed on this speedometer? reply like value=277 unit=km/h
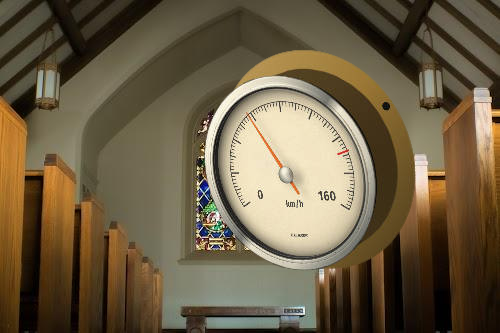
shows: value=60 unit=km/h
